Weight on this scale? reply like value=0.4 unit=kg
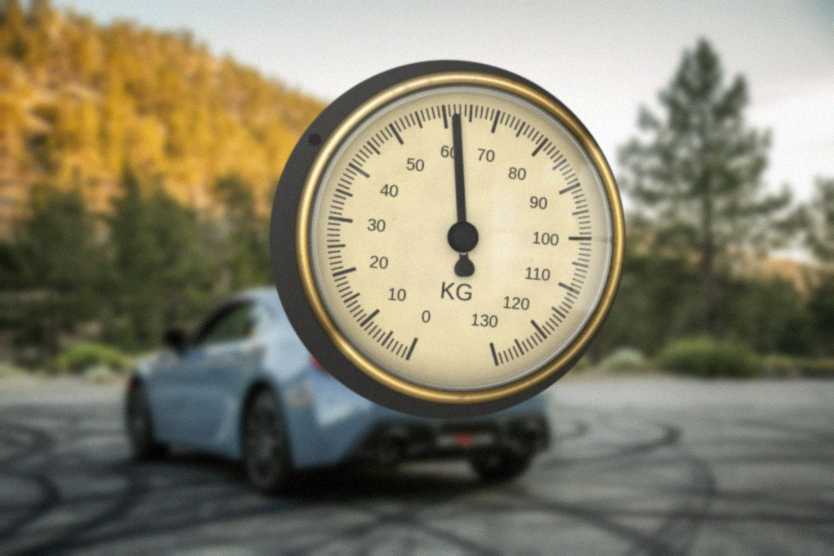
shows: value=62 unit=kg
